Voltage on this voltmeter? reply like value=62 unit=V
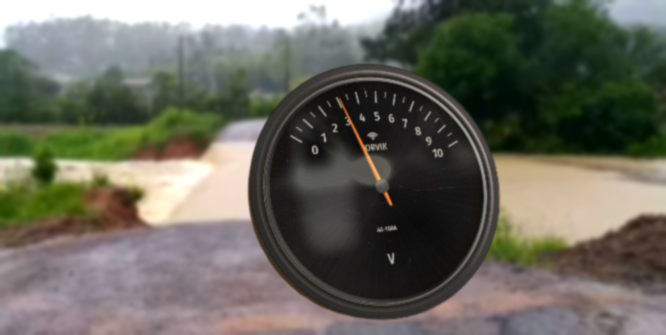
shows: value=3 unit=V
